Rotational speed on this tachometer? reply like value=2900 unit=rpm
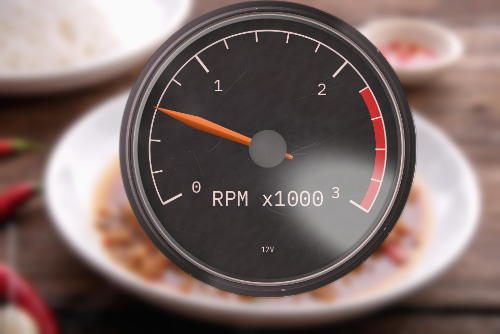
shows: value=600 unit=rpm
